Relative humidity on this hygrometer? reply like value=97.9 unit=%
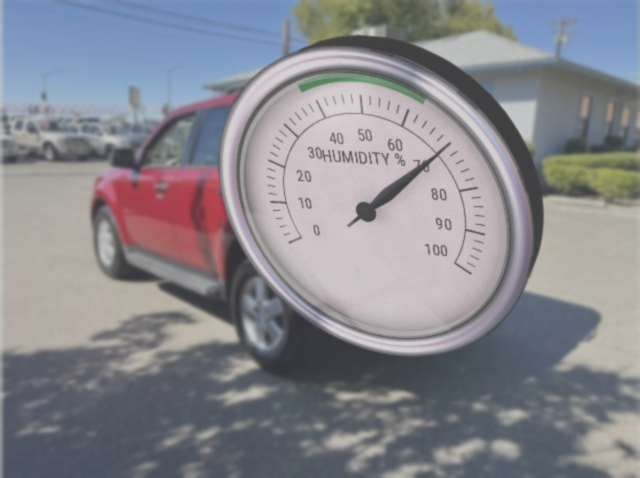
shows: value=70 unit=%
